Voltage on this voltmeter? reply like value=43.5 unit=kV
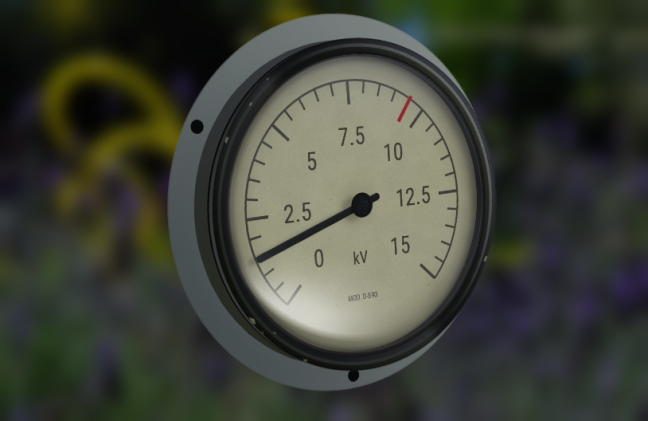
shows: value=1.5 unit=kV
